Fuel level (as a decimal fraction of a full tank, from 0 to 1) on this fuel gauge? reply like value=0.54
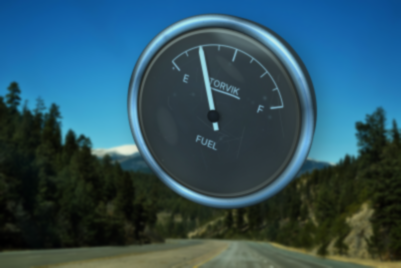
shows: value=0.25
